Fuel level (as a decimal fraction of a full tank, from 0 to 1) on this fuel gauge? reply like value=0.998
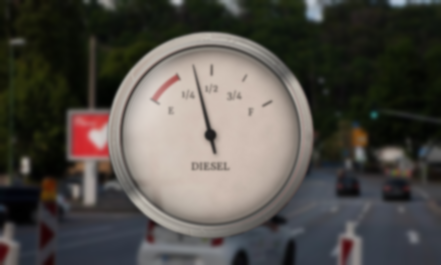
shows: value=0.375
